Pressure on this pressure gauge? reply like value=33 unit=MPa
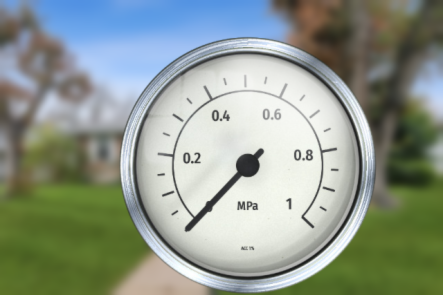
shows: value=0 unit=MPa
